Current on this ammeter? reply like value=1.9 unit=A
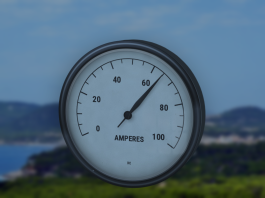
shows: value=65 unit=A
